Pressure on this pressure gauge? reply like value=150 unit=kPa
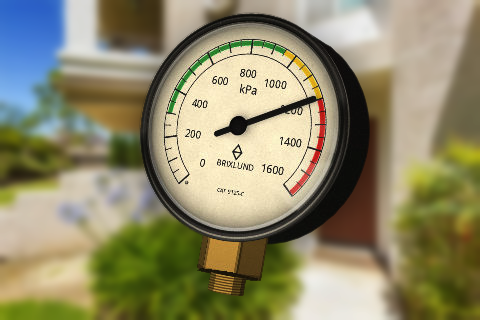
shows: value=1200 unit=kPa
